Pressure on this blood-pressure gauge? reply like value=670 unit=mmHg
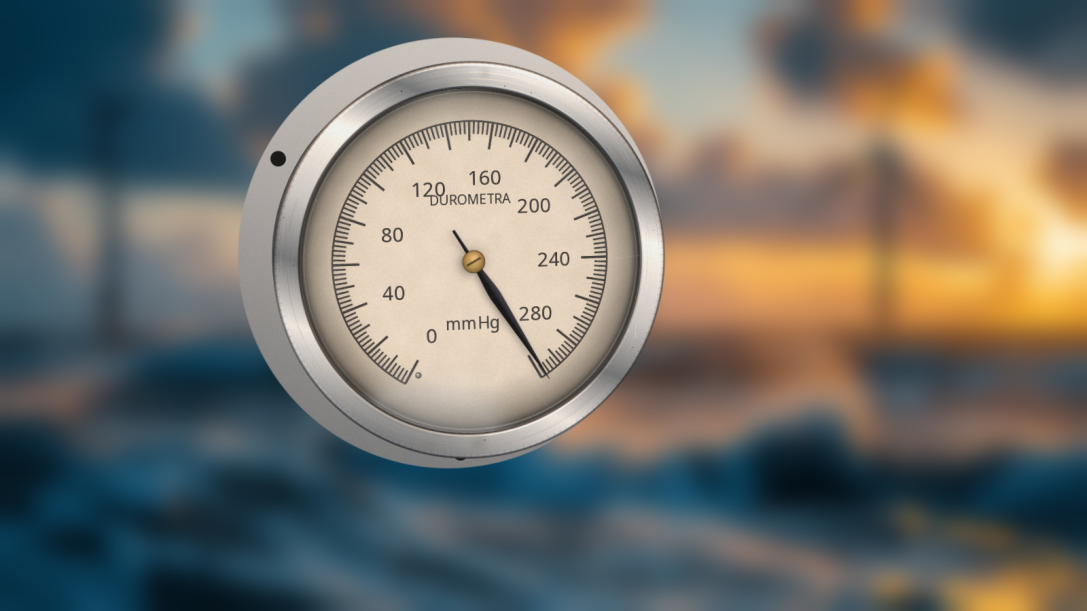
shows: value=298 unit=mmHg
